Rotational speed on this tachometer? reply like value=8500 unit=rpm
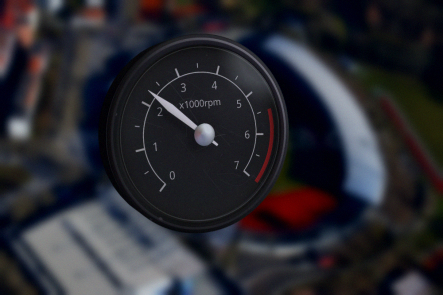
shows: value=2250 unit=rpm
